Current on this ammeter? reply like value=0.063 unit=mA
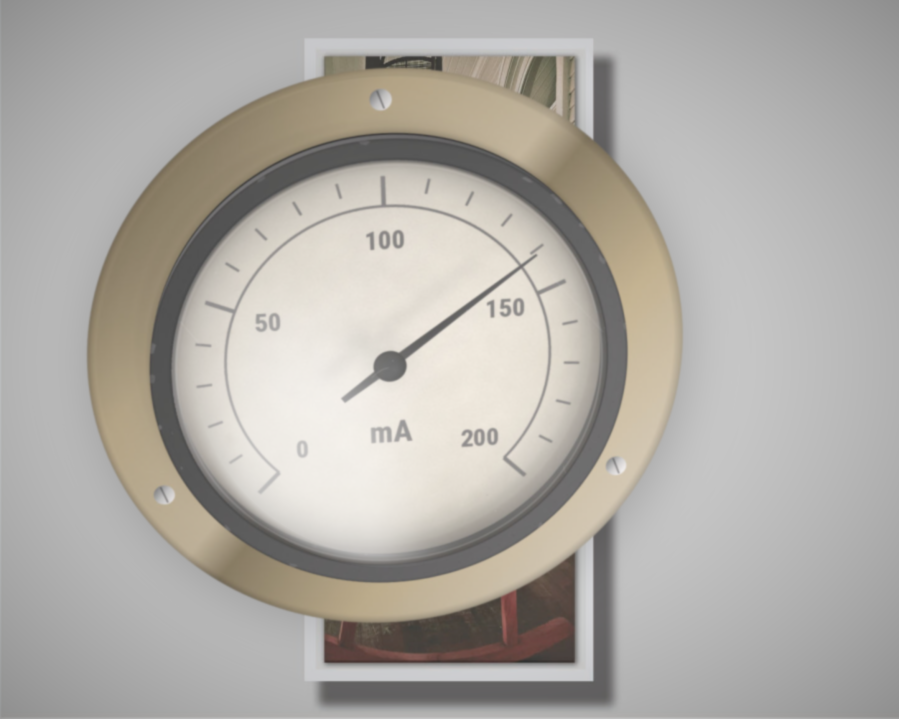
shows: value=140 unit=mA
